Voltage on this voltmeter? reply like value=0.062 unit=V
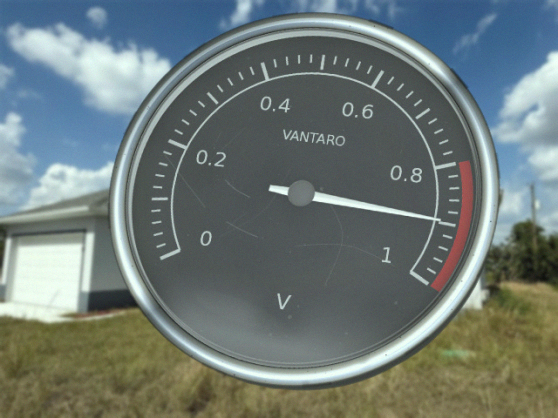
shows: value=0.9 unit=V
